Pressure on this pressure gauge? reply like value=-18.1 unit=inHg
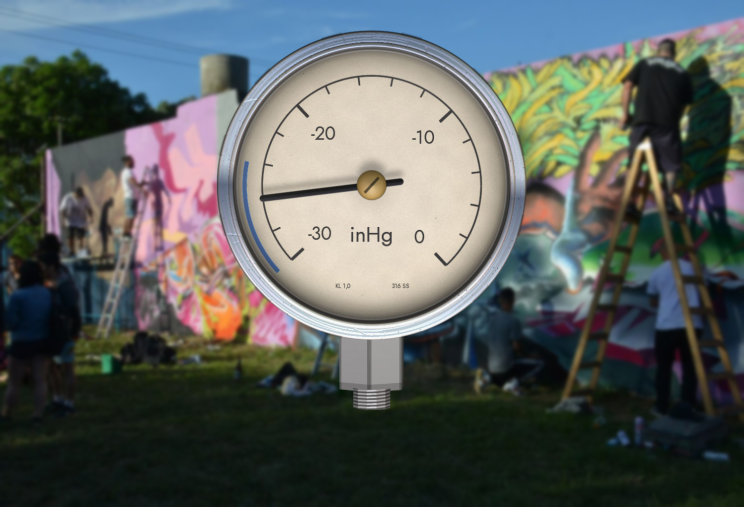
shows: value=-26 unit=inHg
